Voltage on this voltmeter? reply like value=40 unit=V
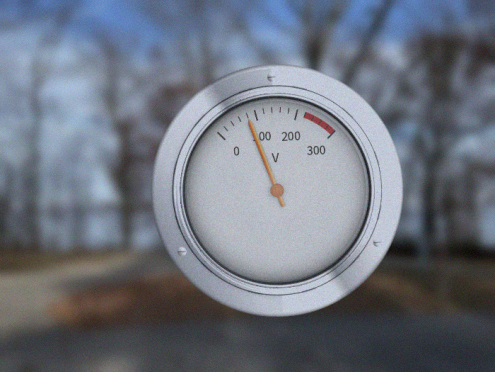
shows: value=80 unit=V
